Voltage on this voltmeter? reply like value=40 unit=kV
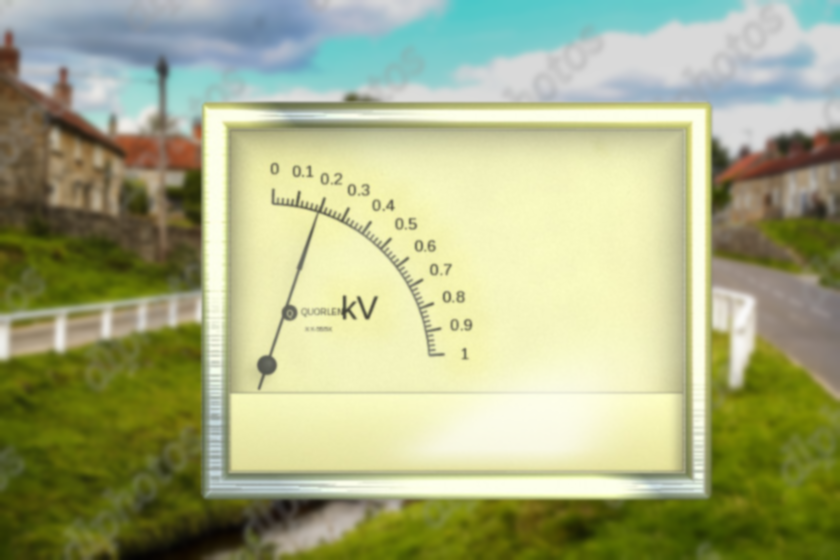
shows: value=0.2 unit=kV
